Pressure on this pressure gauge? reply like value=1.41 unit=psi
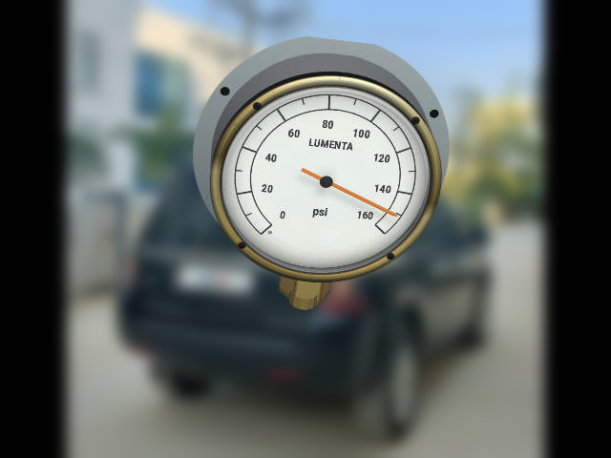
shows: value=150 unit=psi
